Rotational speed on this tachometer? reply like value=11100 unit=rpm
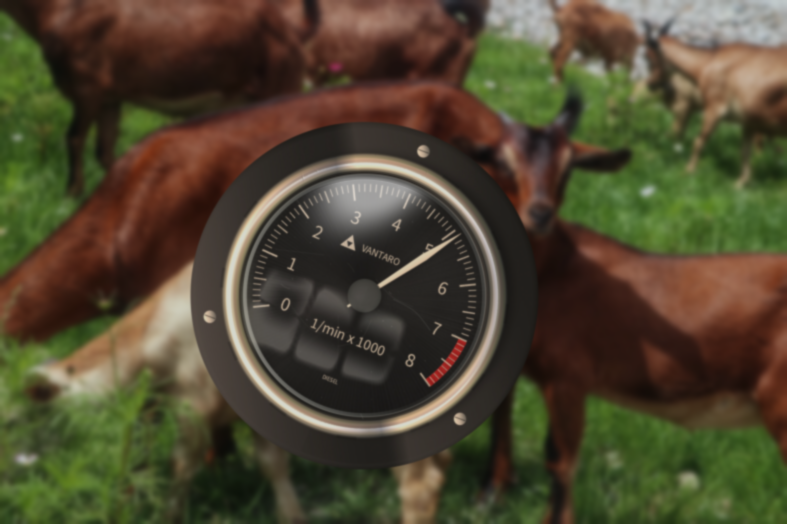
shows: value=5100 unit=rpm
